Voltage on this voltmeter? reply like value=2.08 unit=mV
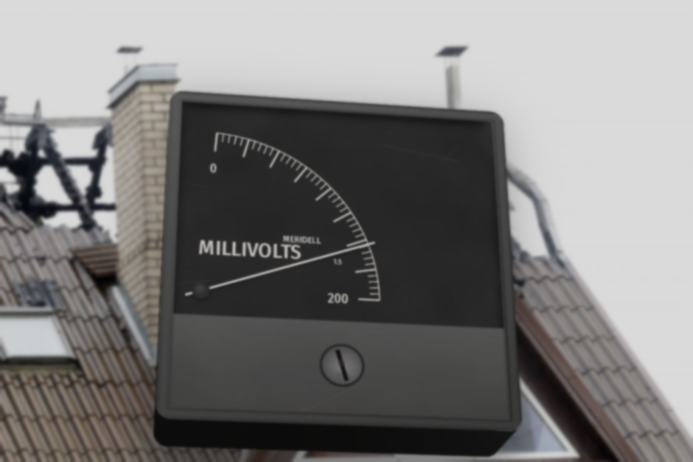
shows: value=155 unit=mV
